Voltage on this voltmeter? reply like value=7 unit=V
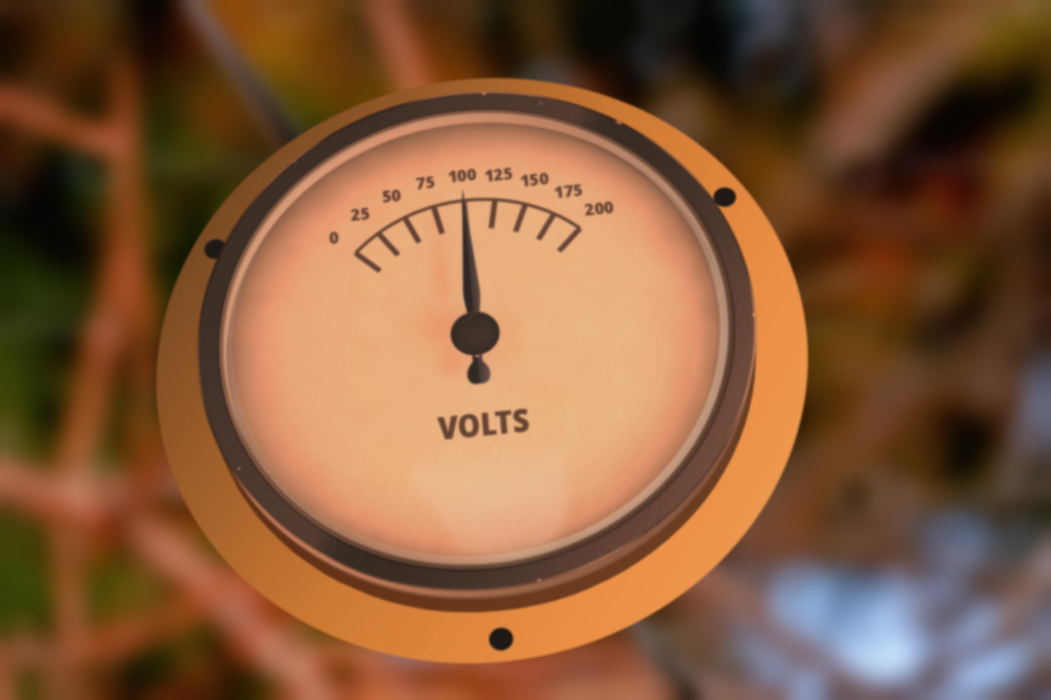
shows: value=100 unit=V
